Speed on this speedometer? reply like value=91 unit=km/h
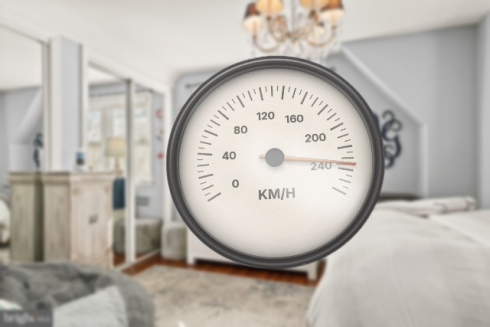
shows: value=235 unit=km/h
